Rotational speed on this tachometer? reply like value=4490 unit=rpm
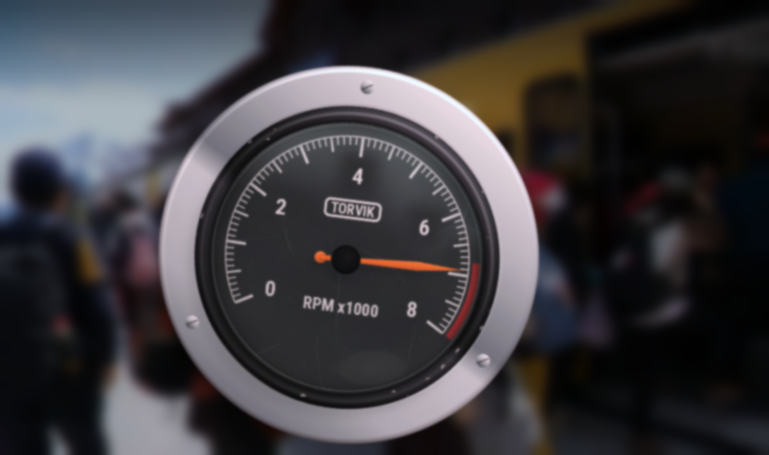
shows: value=6900 unit=rpm
